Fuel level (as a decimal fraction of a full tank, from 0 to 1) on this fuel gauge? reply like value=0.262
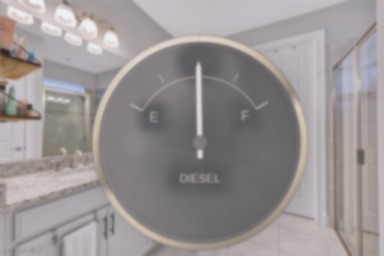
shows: value=0.5
